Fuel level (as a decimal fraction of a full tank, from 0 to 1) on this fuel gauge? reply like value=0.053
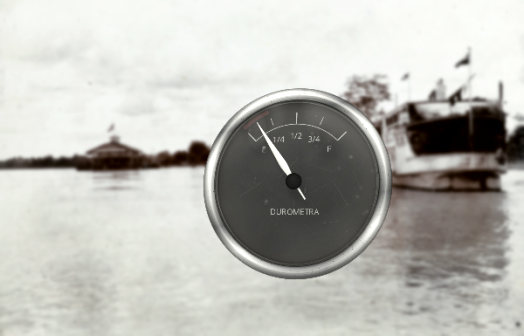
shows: value=0.125
